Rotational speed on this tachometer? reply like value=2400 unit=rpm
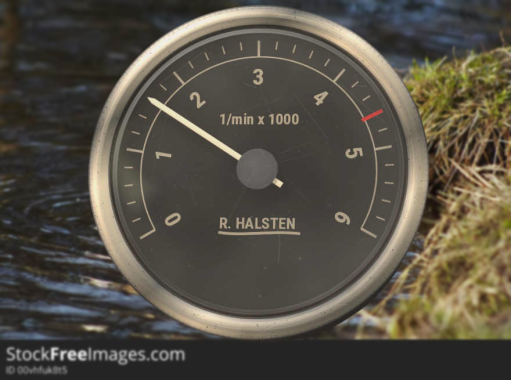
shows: value=1600 unit=rpm
